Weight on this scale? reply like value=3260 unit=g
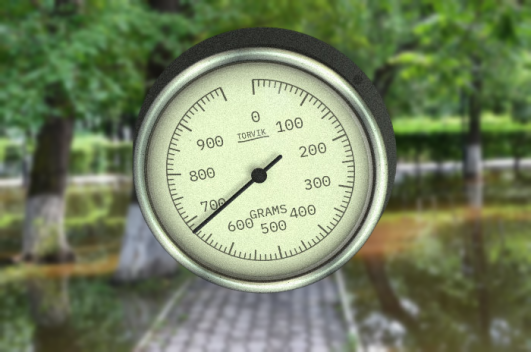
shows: value=680 unit=g
